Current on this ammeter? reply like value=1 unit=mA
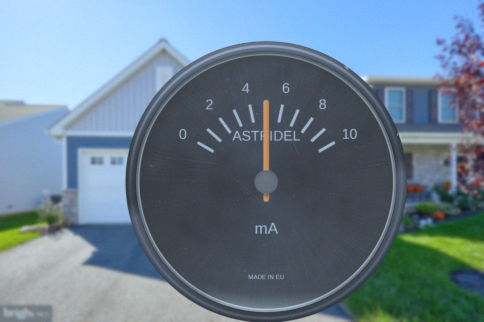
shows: value=5 unit=mA
